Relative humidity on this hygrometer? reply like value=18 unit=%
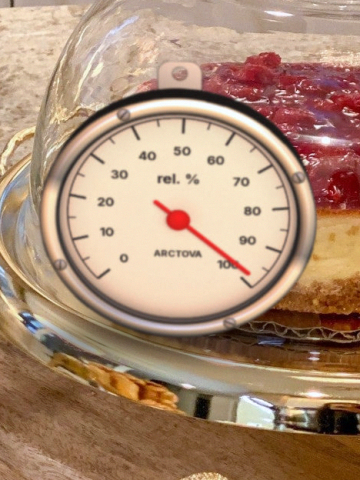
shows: value=97.5 unit=%
